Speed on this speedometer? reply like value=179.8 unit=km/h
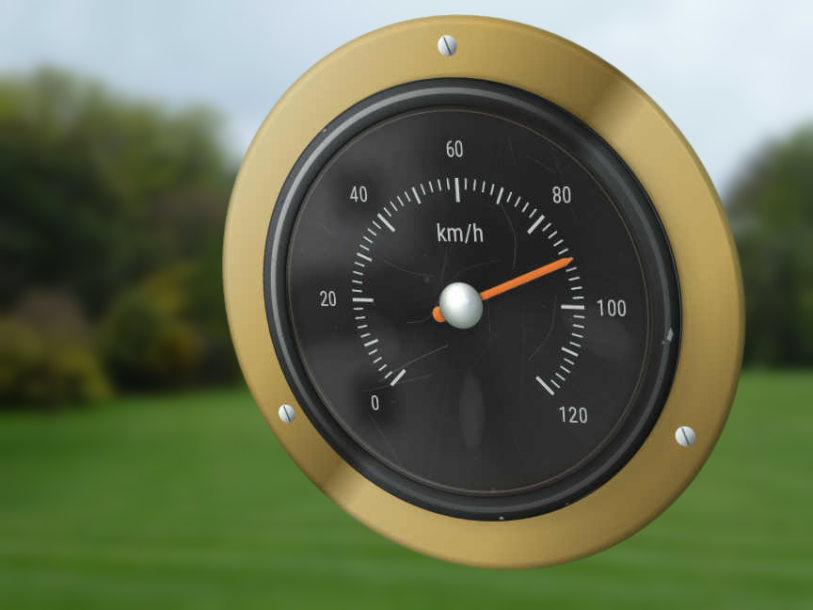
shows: value=90 unit=km/h
